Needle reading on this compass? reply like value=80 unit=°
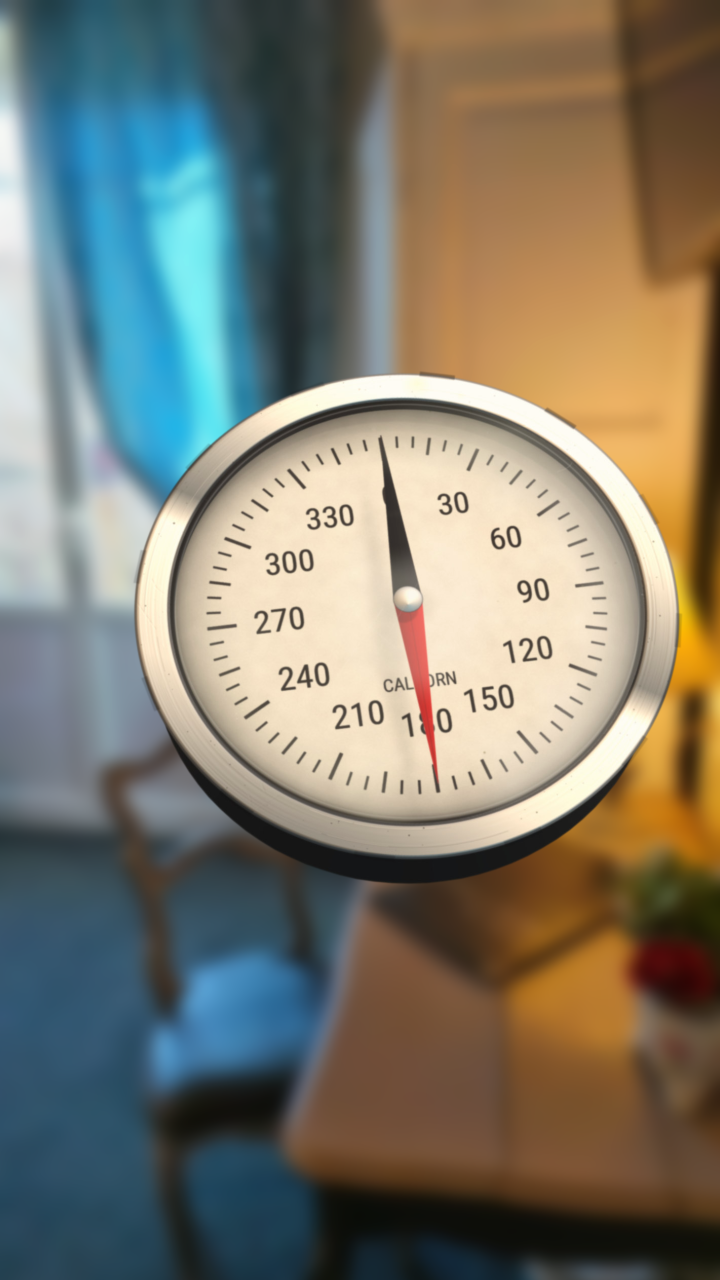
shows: value=180 unit=°
